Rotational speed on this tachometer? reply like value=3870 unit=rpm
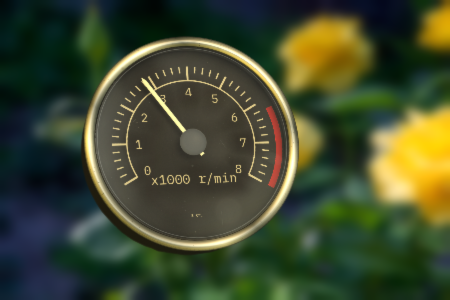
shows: value=2800 unit=rpm
